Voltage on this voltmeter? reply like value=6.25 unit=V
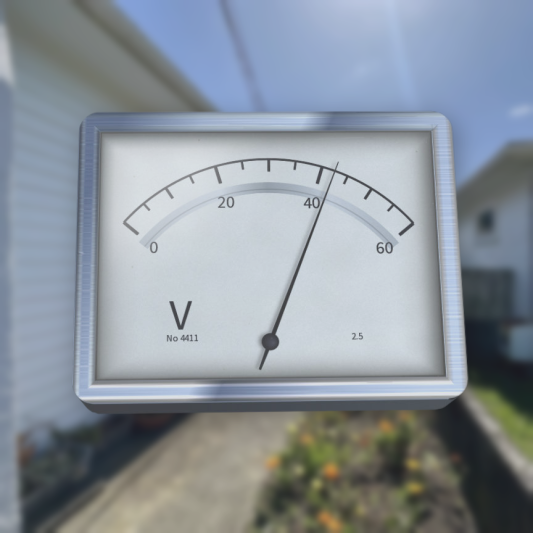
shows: value=42.5 unit=V
